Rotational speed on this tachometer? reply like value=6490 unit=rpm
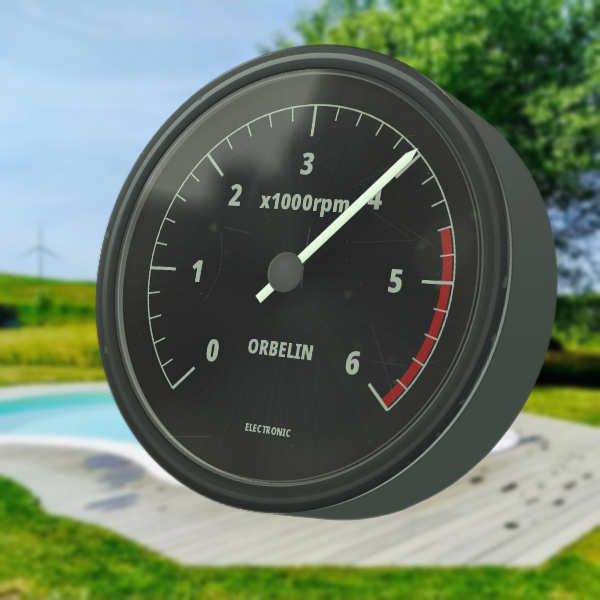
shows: value=4000 unit=rpm
